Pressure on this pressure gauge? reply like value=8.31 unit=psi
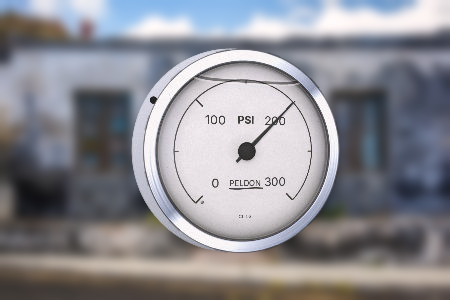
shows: value=200 unit=psi
